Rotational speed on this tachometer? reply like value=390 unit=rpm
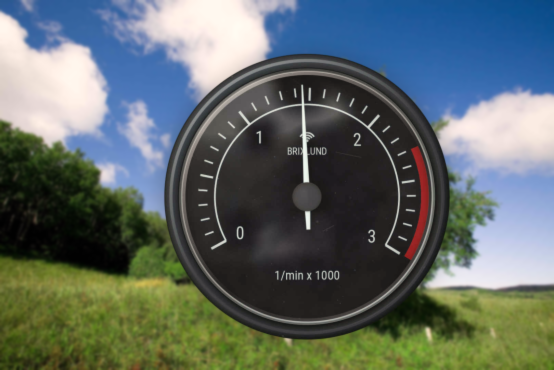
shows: value=1450 unit=rpm
